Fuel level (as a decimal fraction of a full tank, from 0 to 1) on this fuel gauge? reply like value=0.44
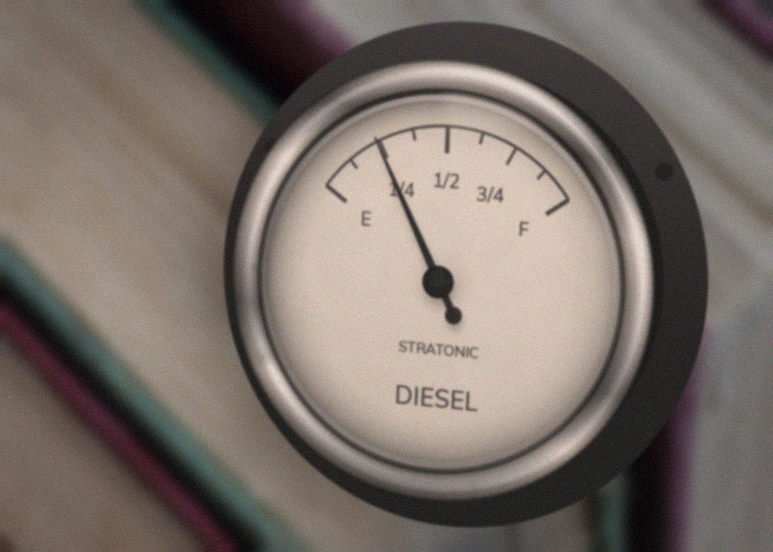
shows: value=0.25
